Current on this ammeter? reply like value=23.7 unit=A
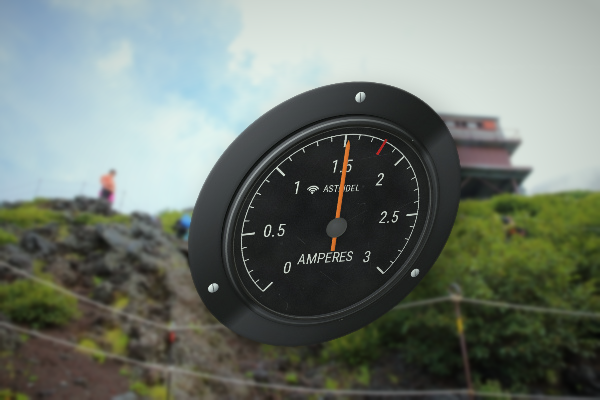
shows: value=1.5 unit=A
